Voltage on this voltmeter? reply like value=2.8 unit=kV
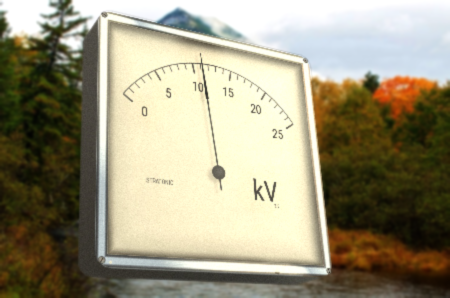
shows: value=11 unit=kV
